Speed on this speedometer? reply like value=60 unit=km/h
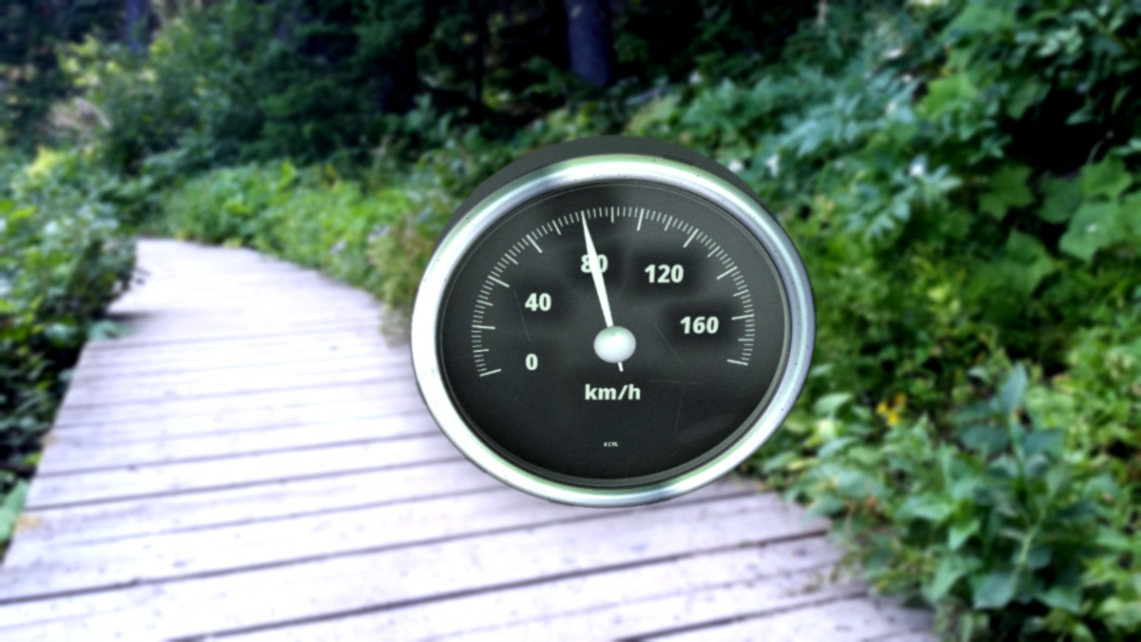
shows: value=80 unit=km/h
